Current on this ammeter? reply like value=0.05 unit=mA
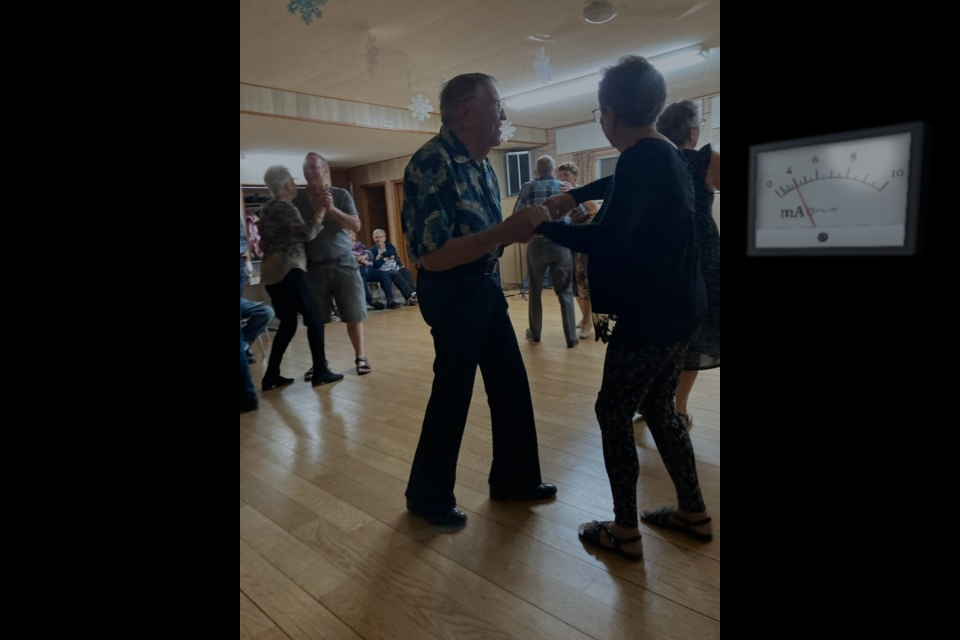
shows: value=4 unit=mA
